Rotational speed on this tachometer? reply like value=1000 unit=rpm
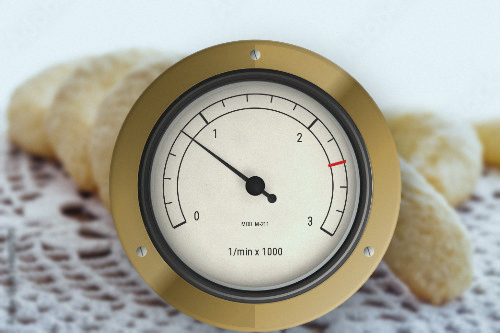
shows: value=800 unit=rpm
